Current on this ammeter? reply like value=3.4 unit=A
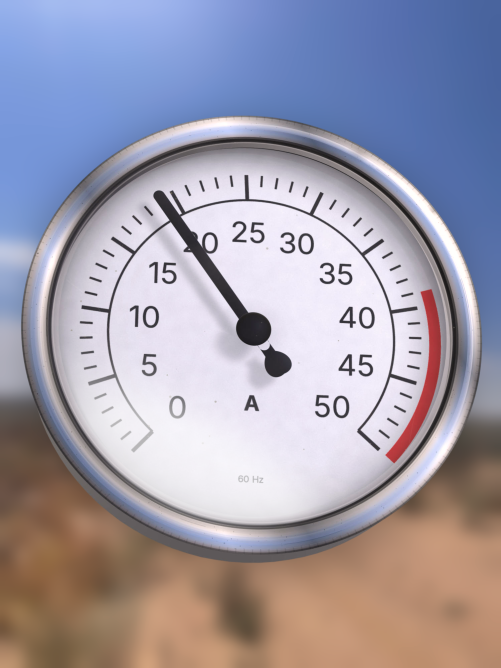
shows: value=19 unit=A
